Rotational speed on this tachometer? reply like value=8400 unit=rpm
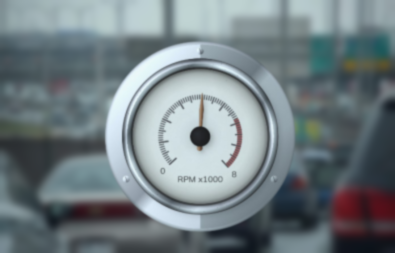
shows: value=4000 unit=rpm
